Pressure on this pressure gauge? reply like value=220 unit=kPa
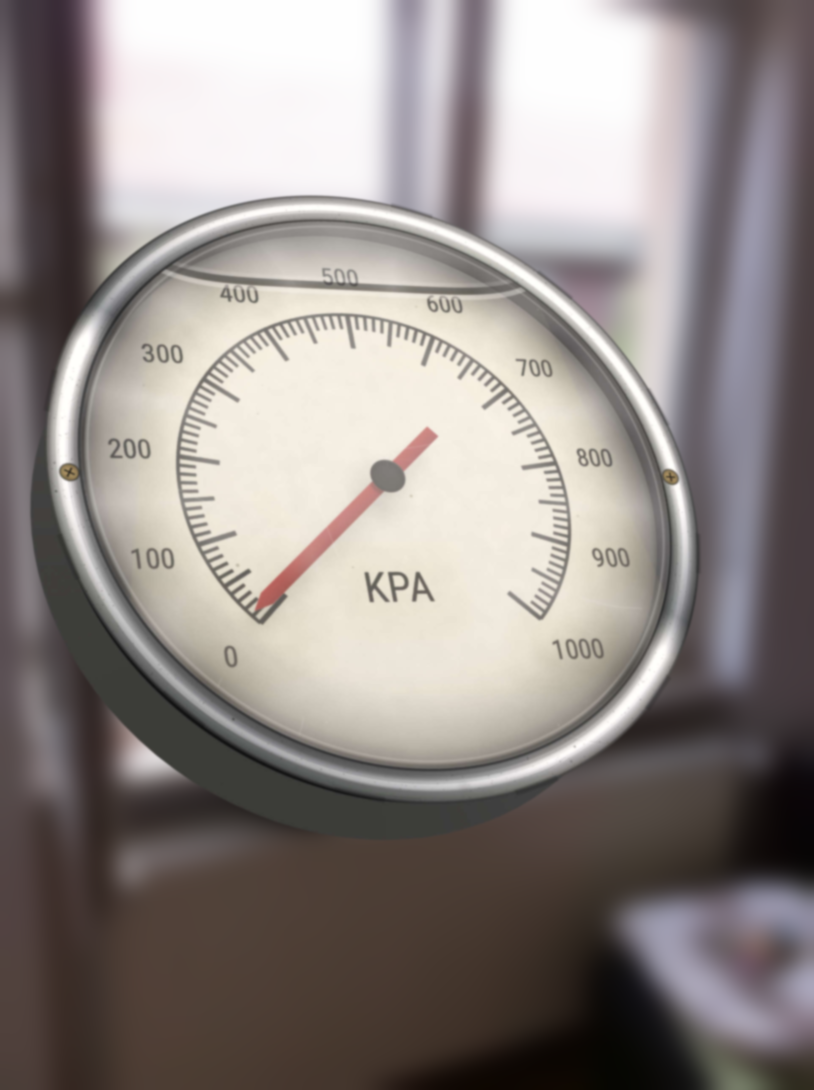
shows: value=10 unit=kPa
